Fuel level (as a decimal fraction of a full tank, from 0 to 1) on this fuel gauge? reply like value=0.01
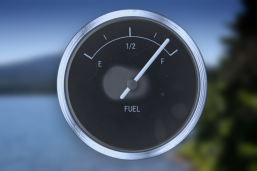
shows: value=0.875
